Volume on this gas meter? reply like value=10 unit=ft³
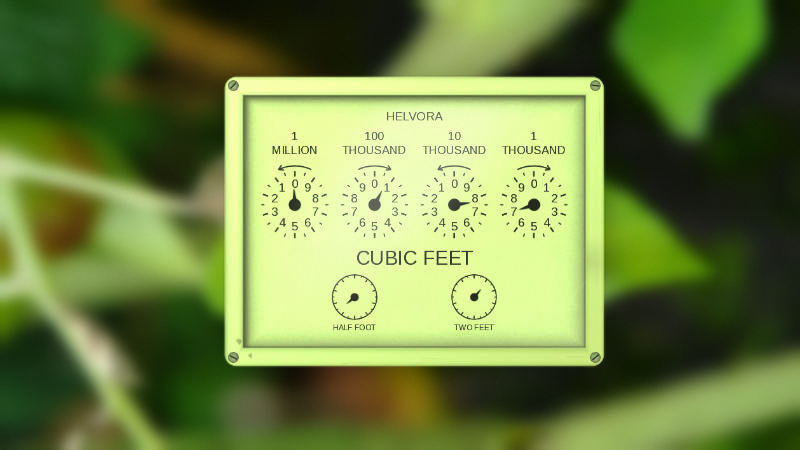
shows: value=7700 unit=ft³
